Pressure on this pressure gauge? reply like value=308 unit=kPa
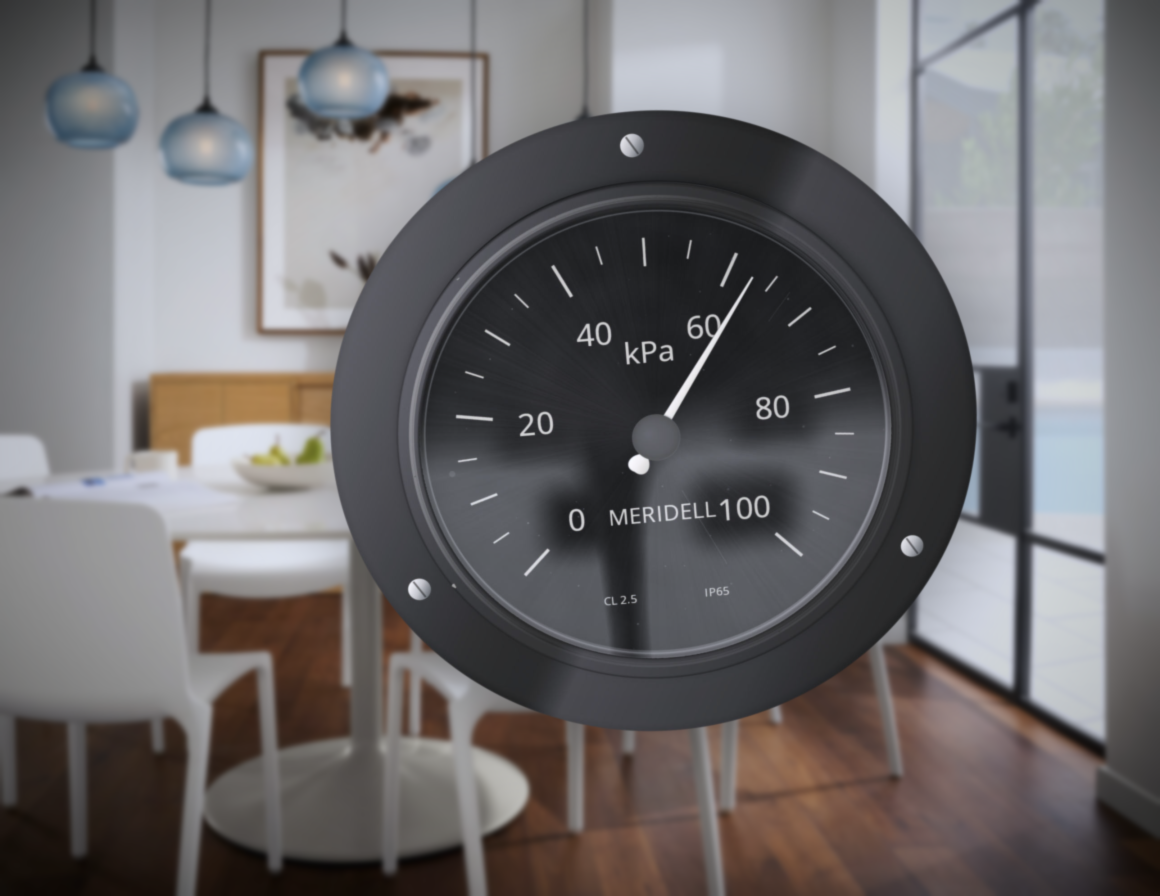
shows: value=62.5 unit=kPa
